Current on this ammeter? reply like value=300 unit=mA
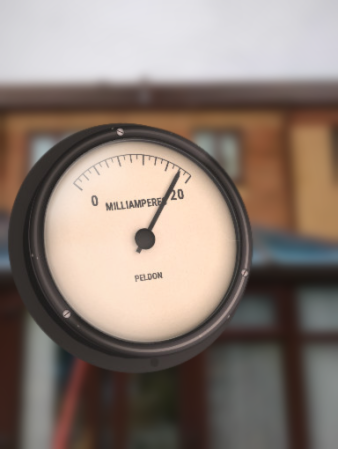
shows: value=18 unit=mA
